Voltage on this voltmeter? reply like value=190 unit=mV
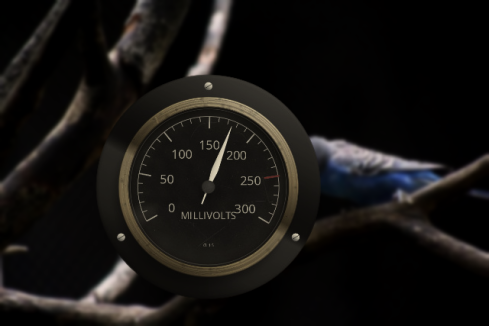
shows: value=175 unit=mV
